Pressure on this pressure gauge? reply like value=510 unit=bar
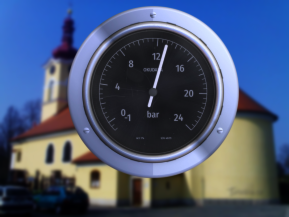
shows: value=13 unit=bar
